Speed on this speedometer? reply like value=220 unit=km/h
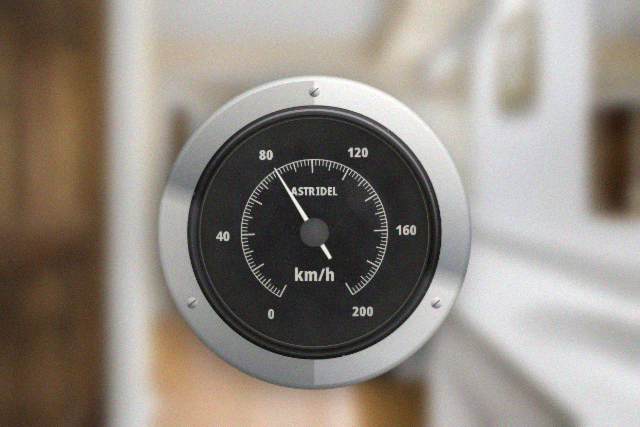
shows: value=80 unit=km/h
